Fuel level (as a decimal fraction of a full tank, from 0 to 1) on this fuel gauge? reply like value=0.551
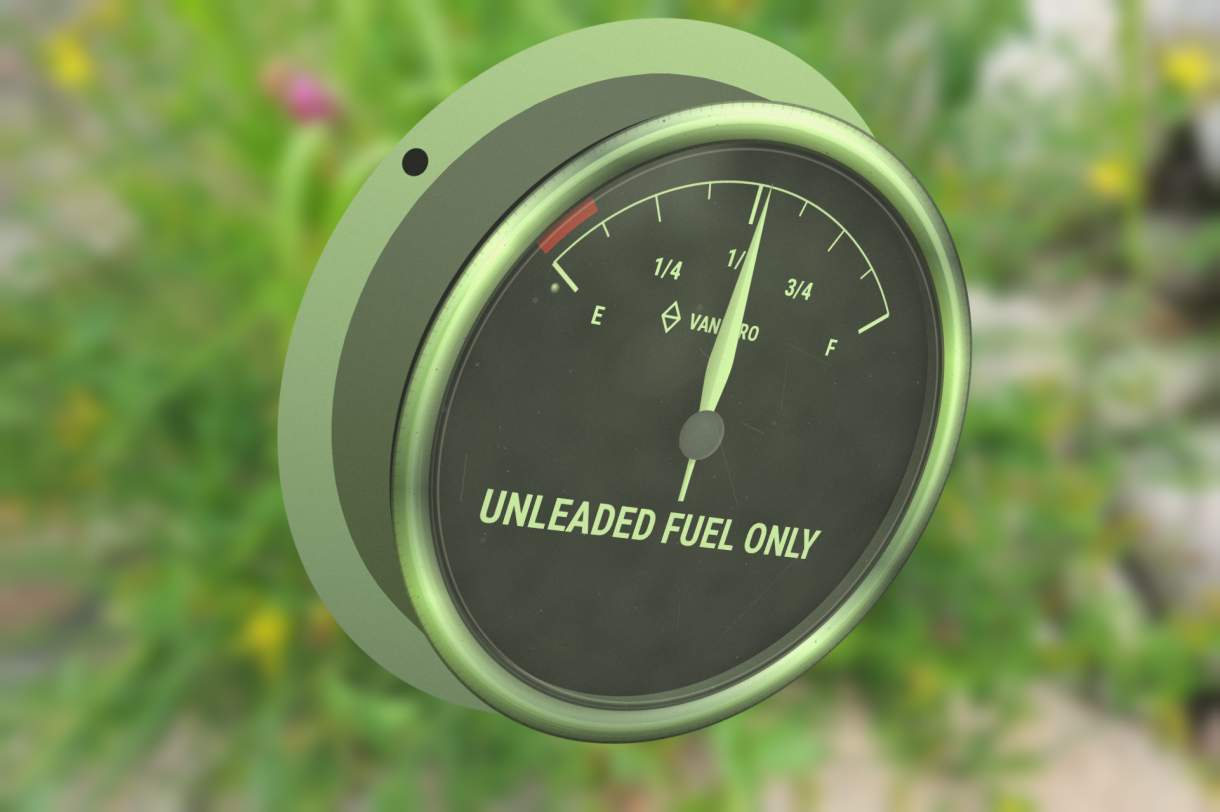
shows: value=0.5
